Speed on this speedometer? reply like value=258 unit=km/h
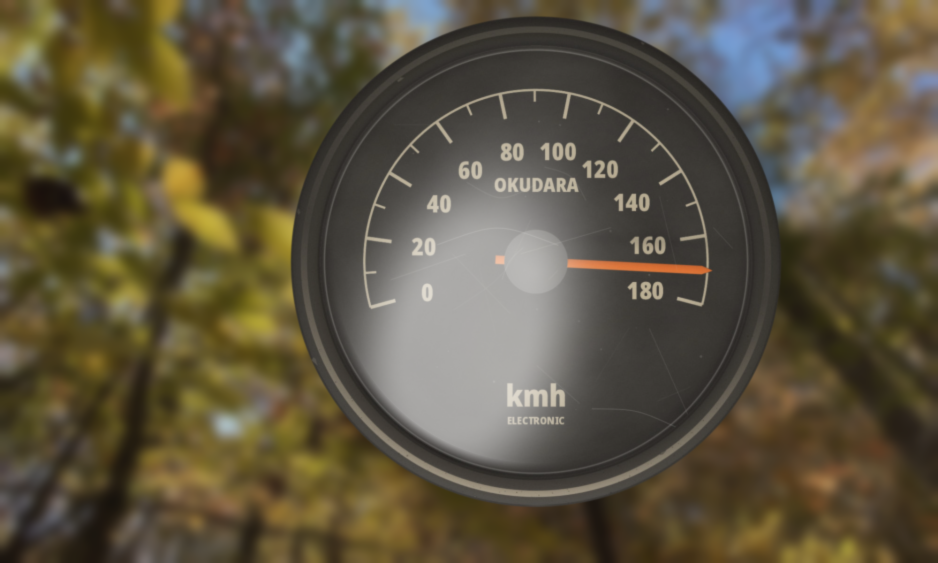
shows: value=170 unit=km/h
